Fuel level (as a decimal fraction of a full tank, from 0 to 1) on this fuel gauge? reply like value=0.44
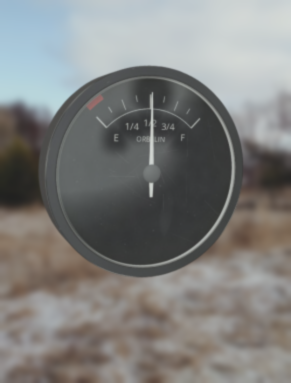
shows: value=0.5
